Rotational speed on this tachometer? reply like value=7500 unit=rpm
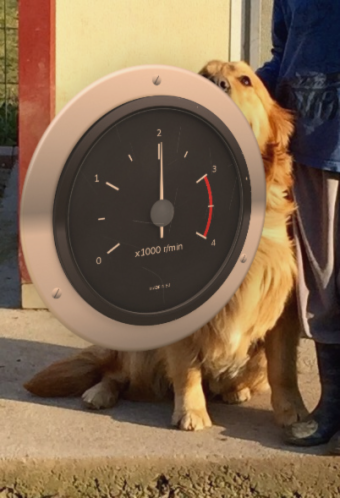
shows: value=2000 unit=rpm
